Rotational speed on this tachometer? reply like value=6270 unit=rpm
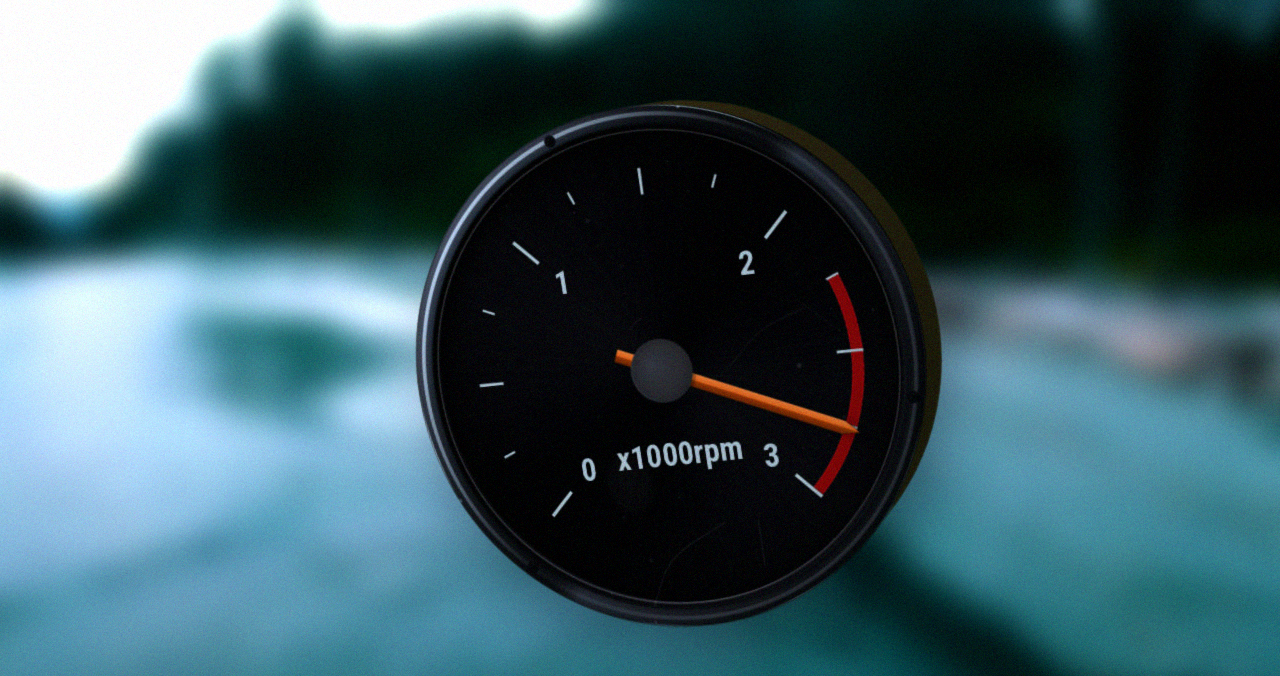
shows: value=2750 unit=rpm
